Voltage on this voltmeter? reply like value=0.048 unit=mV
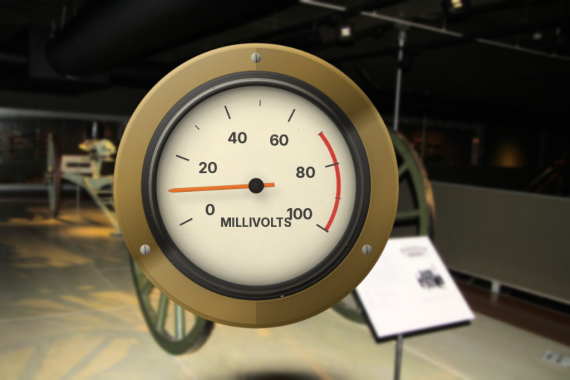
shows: value=10 unit=mV
